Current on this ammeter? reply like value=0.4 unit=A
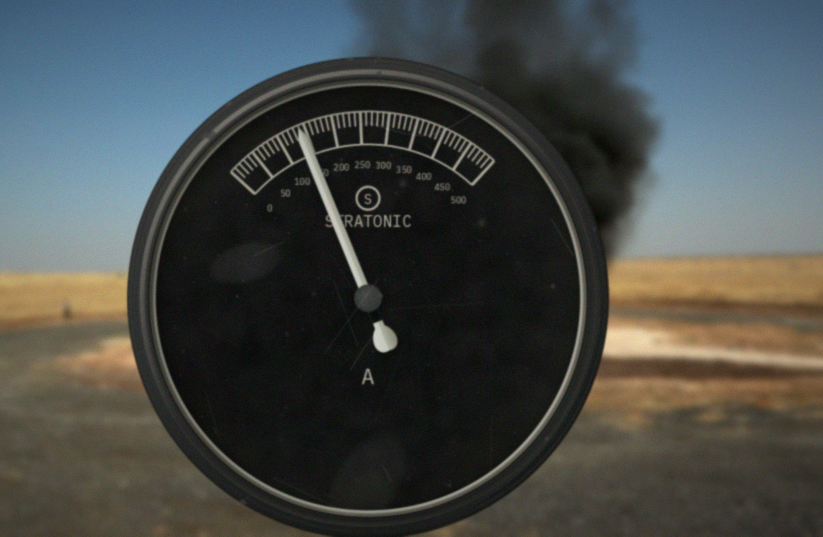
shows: value=140 unit=A
